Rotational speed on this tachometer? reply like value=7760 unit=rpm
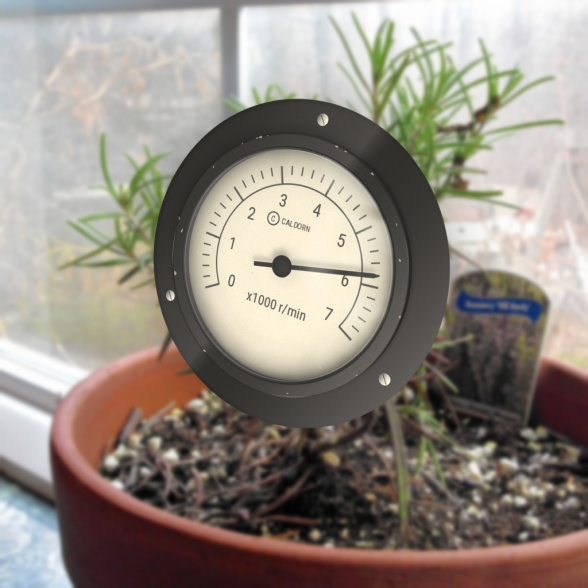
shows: value=5800 unit=rpm
